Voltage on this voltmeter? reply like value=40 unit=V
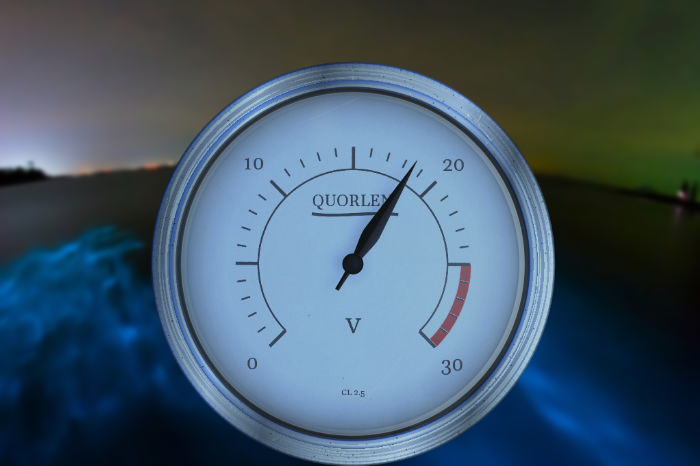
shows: value=18.5 unit=V
